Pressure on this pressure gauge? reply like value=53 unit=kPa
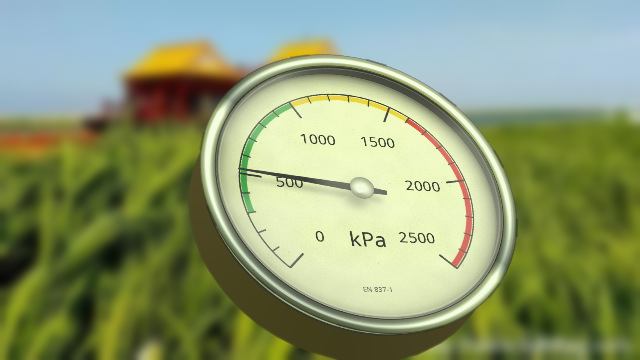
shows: value=500 unit=kPa
